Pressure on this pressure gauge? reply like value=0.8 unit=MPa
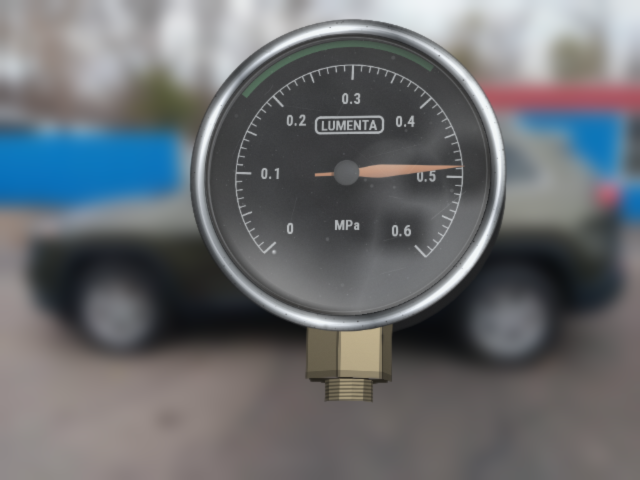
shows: value=0.49 unit=MPa
